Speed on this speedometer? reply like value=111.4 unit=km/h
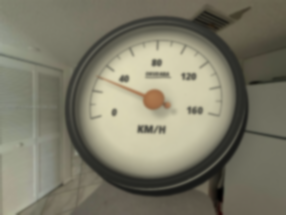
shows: value=30 unit=km/h
